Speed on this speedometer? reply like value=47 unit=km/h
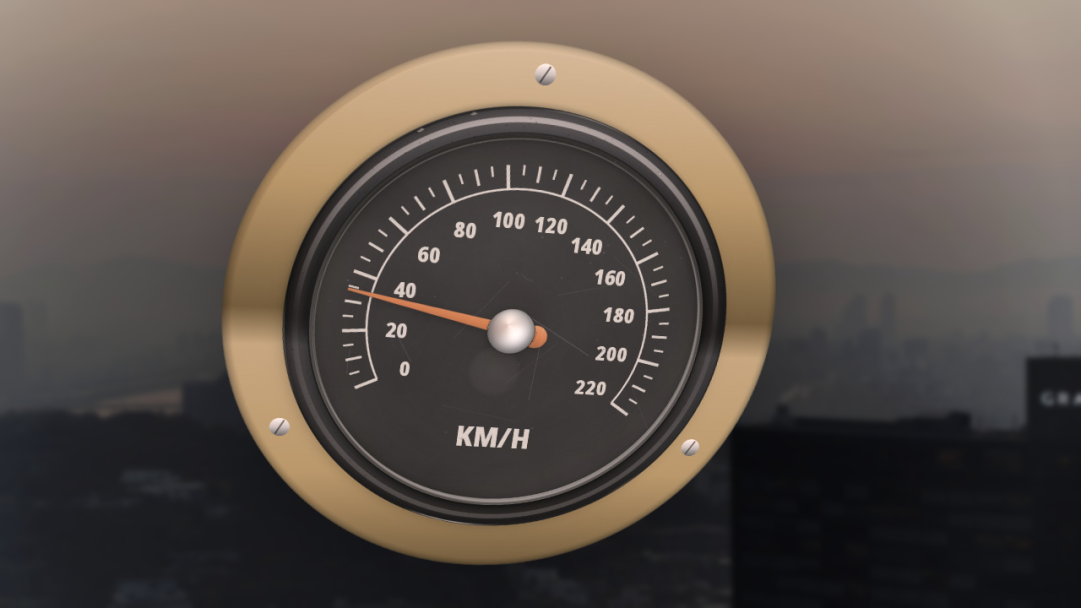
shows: value=35 unit=km/h
